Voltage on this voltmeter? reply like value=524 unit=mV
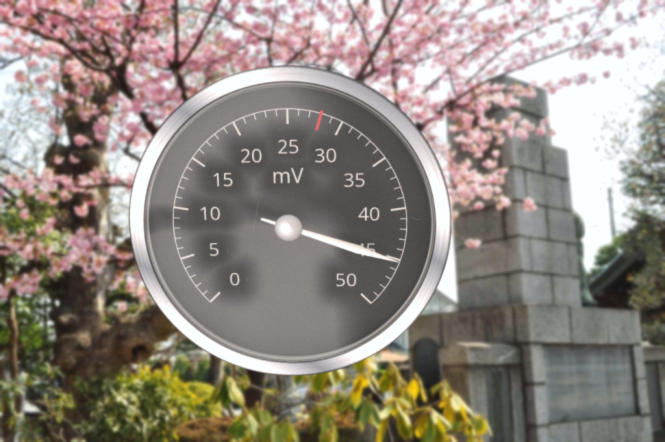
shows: value=45 unit=mV
